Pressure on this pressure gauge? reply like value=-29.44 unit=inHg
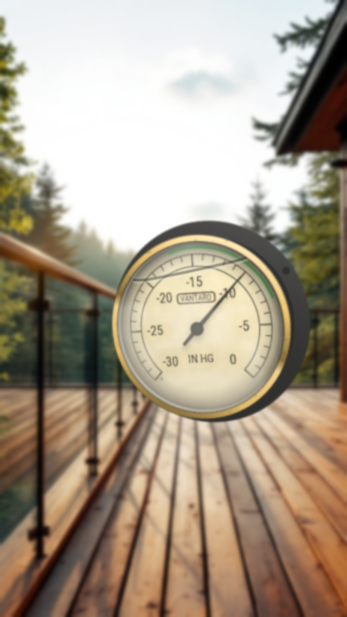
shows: value=-10 unit=inHg
